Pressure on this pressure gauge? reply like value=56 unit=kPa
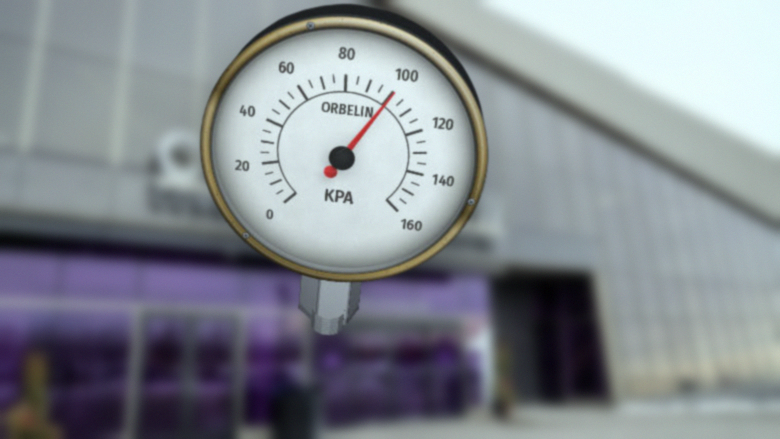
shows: value=100 unit=kPa
